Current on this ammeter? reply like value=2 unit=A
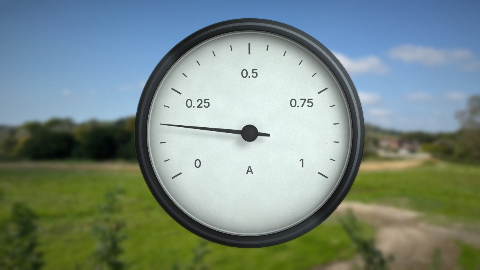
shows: value=0.15 unit=A
